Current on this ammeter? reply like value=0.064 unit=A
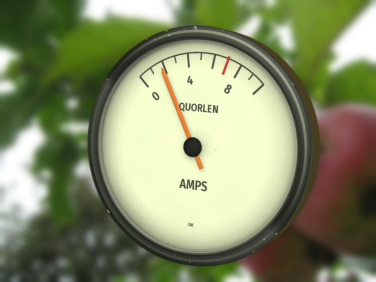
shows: value=2 unit=A
